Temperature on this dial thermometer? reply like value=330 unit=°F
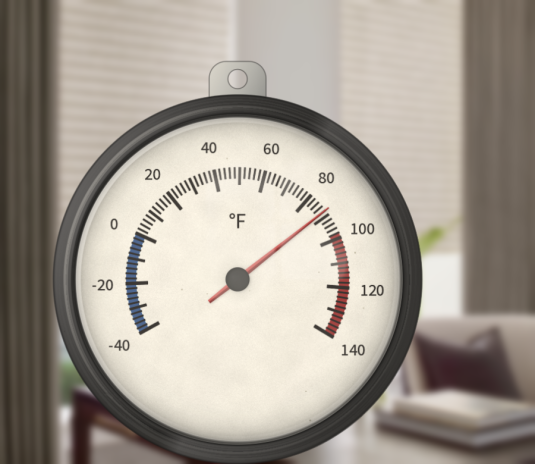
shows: value=88 unit=°F
